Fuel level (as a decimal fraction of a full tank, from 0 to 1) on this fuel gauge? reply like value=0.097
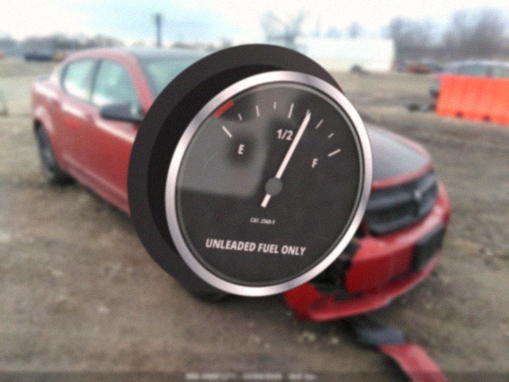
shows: value=0.625
